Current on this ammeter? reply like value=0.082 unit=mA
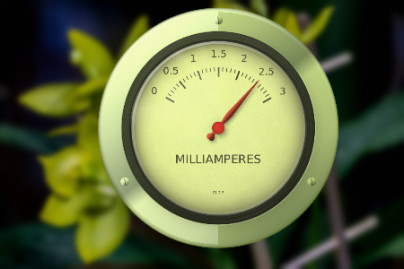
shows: value=2.5 unit=mA
